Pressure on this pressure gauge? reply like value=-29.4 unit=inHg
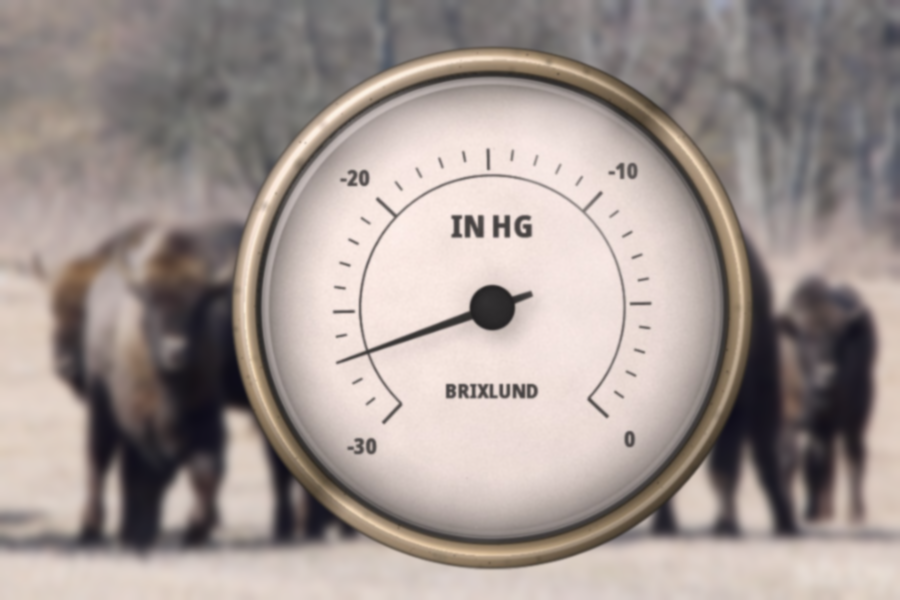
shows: value=-27 unit=inHg
